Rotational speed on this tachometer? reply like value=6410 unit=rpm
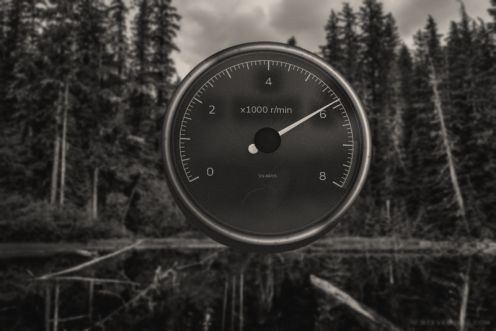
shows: value=5900 unit=rpm
